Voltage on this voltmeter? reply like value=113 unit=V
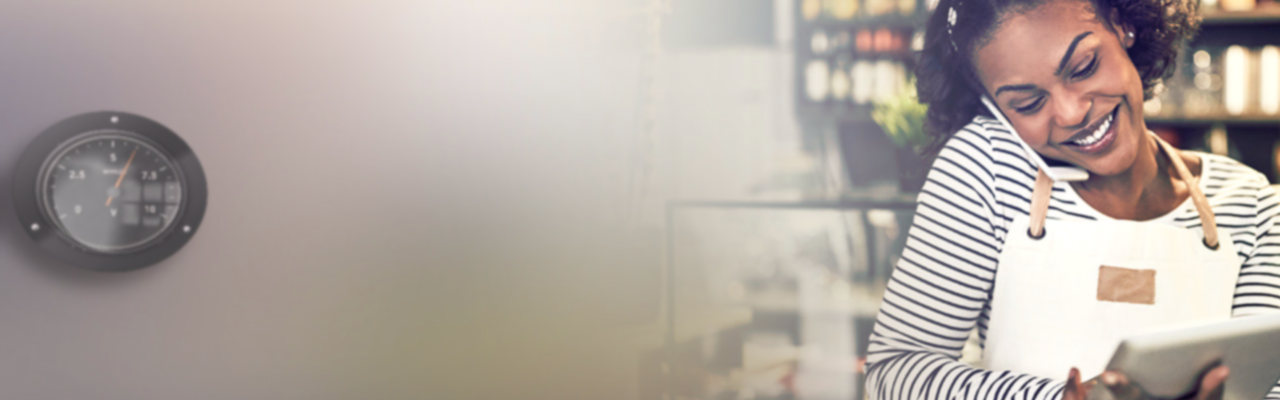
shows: value=6 unit=V
